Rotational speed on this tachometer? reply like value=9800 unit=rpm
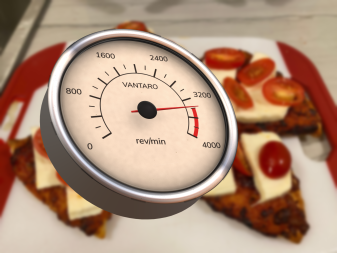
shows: value=3400 unit=rpm
